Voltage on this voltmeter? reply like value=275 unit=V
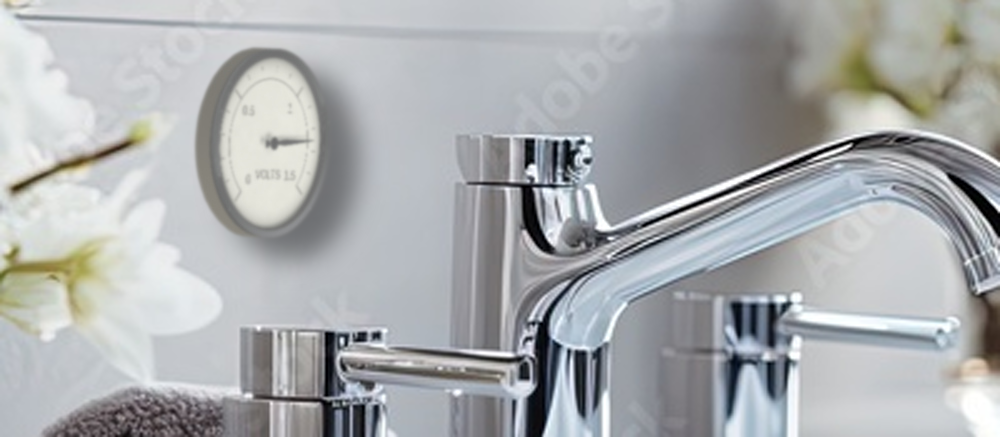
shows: value=1.25 unit=V
